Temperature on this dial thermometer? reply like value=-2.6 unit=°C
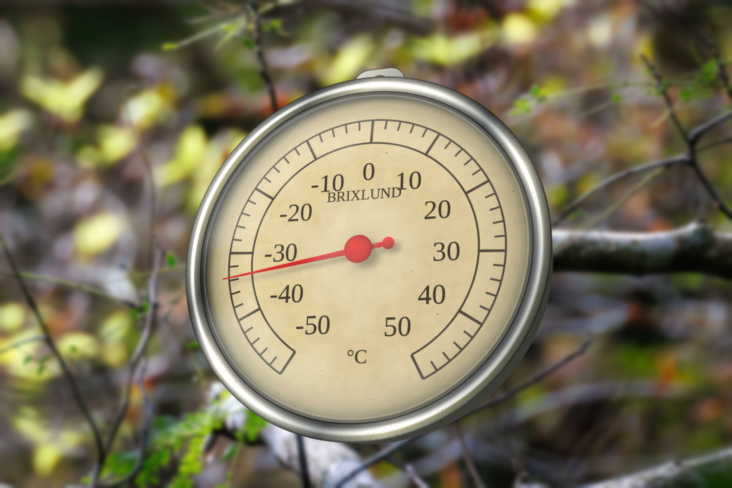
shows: value=-34 unit=°C
